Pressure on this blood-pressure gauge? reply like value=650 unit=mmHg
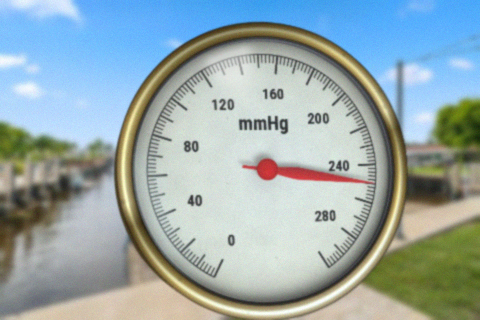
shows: value=250 unit=mmHg
